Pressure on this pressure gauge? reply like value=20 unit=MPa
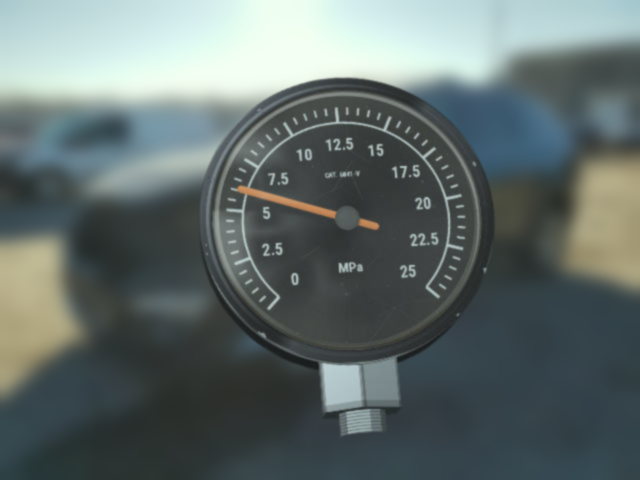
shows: value=6 unit=MPa
